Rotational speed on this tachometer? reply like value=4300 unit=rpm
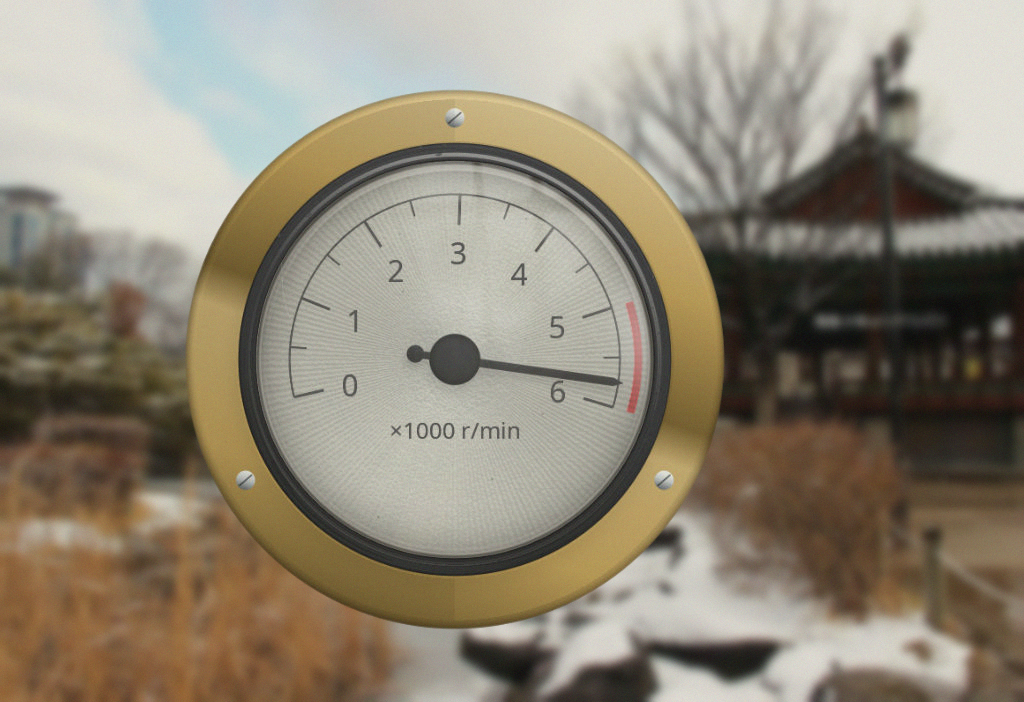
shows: value=5750 unit=rpm
